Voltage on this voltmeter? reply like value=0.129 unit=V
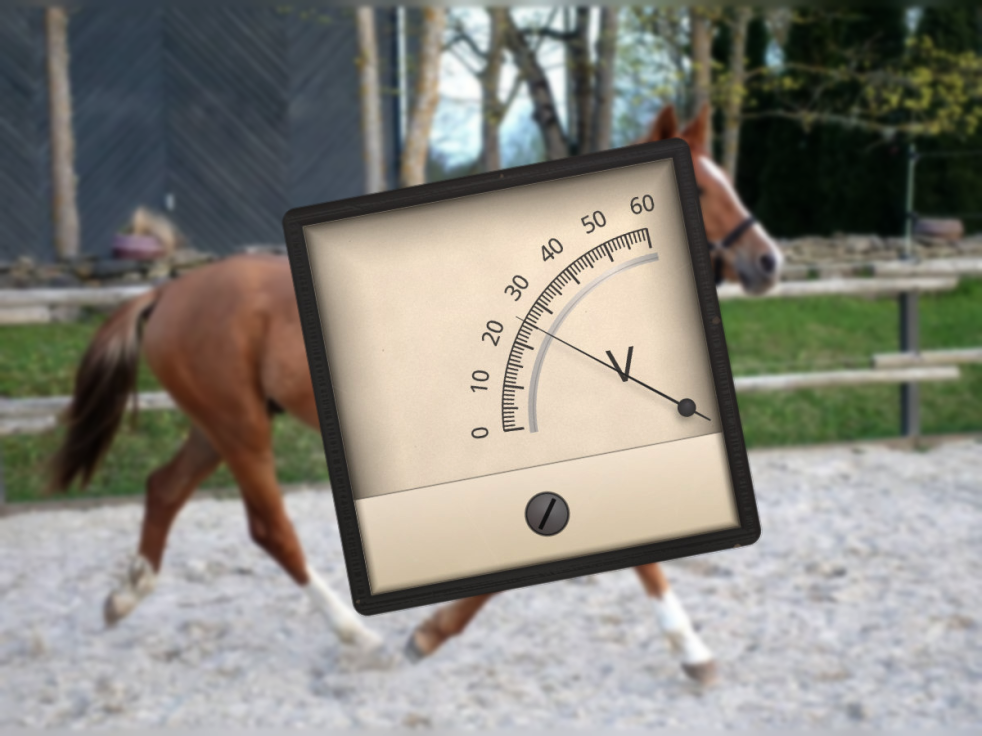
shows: value=25 unit=V
